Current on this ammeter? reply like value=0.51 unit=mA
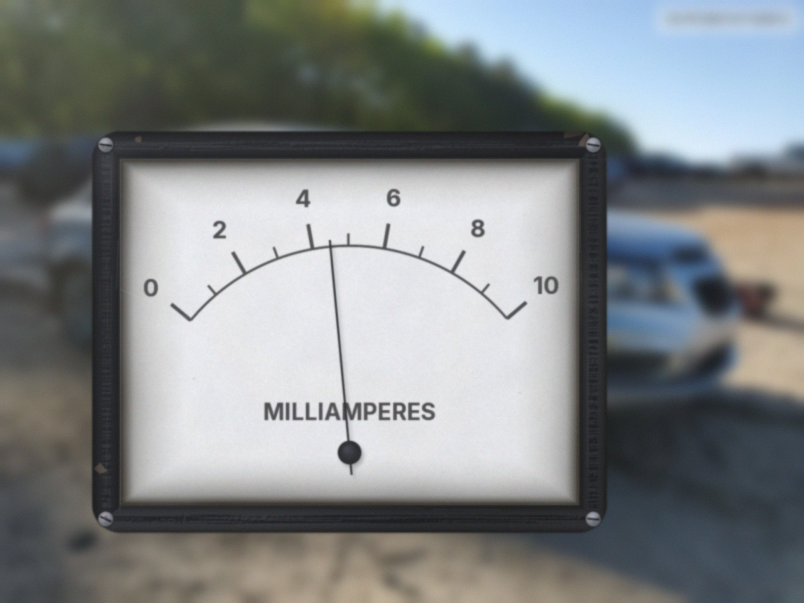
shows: value=4.5 unit=mA
